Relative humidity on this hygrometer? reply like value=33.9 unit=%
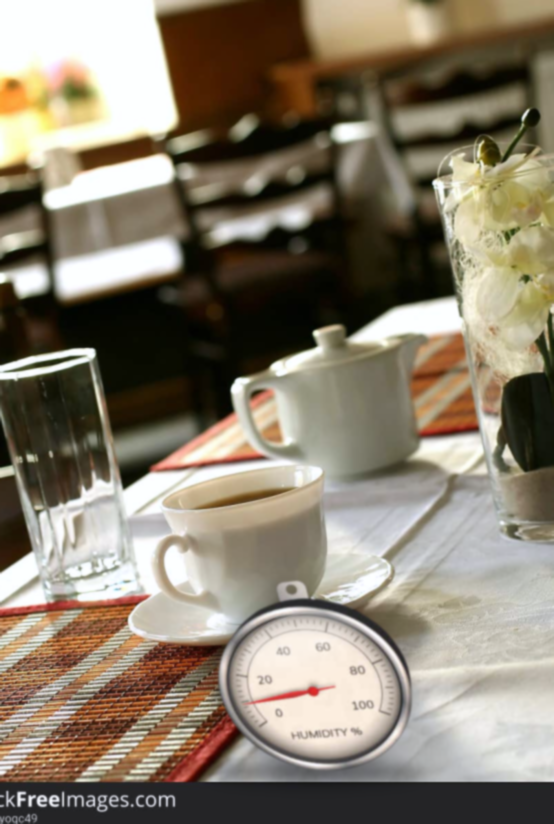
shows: value=10 unit=%
